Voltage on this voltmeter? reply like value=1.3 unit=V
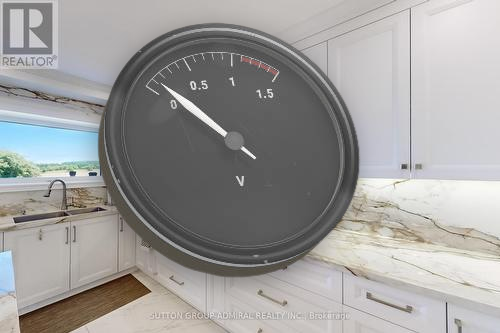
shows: value=0.1 unit=V
